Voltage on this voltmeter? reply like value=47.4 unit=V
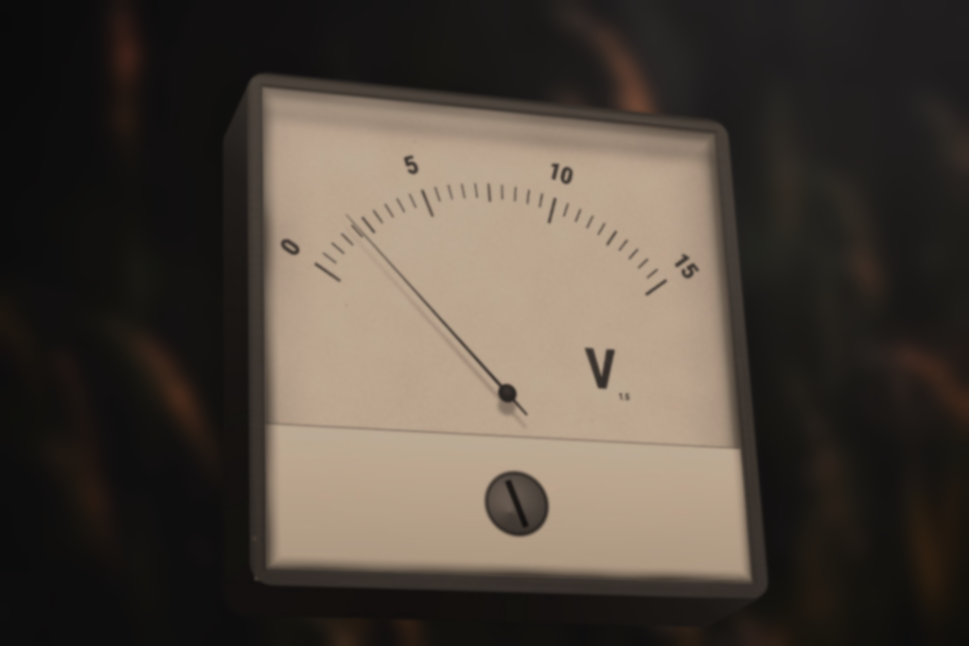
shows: value=2 unit=V
